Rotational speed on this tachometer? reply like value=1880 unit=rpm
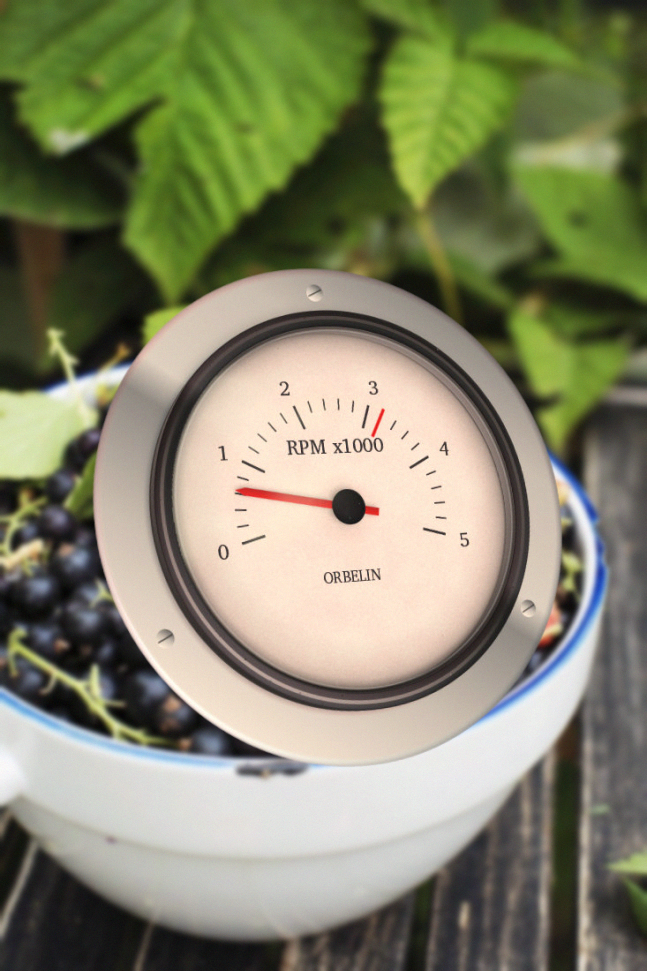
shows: value=600 unit=rpm
